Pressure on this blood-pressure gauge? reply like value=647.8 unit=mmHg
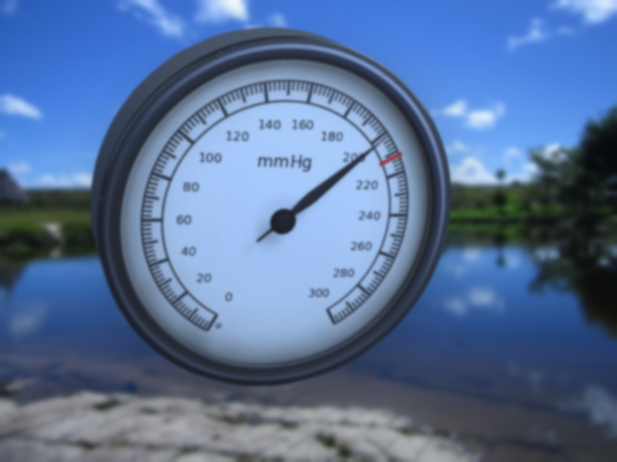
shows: value=200 unit=mmHg
